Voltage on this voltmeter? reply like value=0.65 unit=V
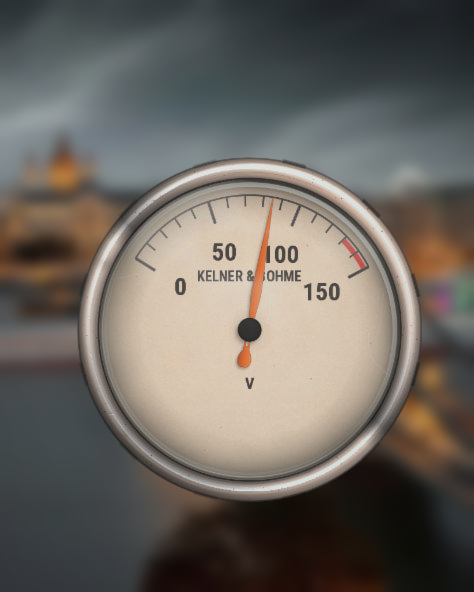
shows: value=85 unit=V
